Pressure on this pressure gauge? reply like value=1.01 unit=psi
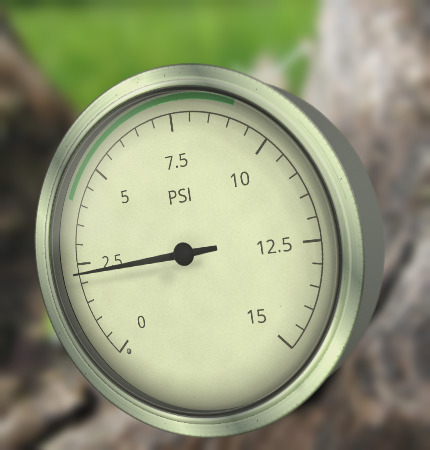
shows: value=2.25 unit=psi
